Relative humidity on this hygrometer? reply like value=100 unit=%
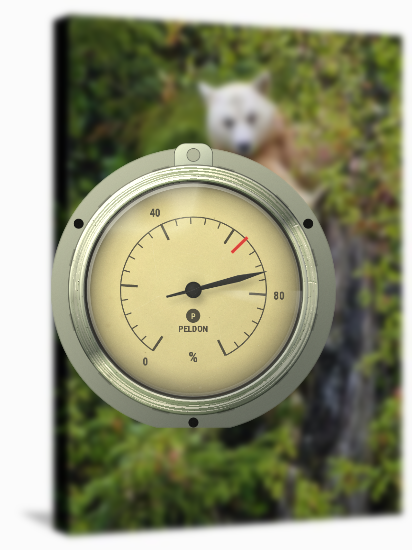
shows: value=74 unit=%
